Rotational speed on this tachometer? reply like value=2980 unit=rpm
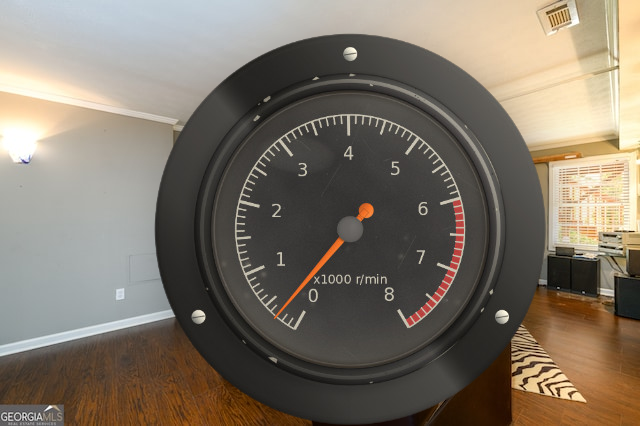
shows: value=300 unit=rpm
